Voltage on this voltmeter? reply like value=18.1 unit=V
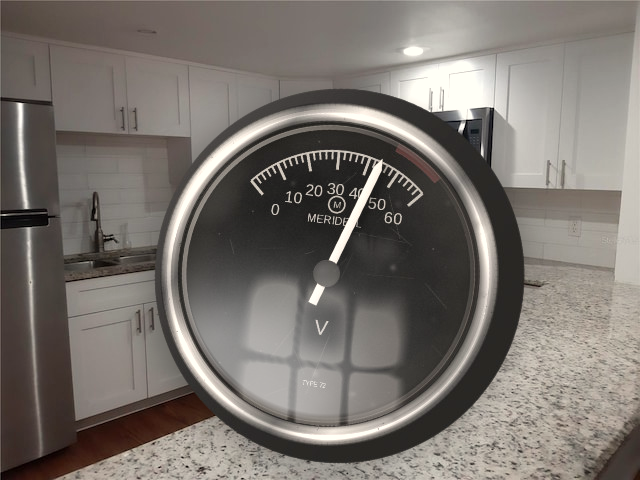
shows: value=44 unit=V
